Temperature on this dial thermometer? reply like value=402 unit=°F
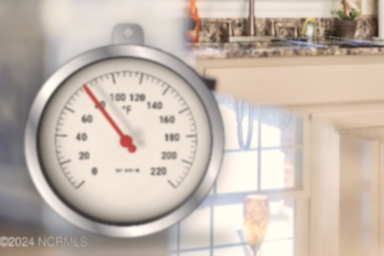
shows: value=80 unit=°F
